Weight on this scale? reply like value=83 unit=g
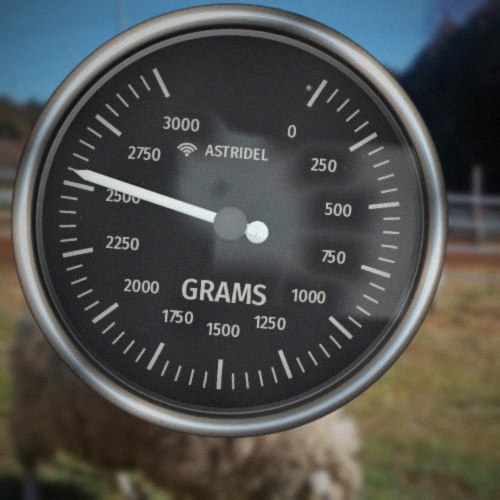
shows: value=2550 unit=g
